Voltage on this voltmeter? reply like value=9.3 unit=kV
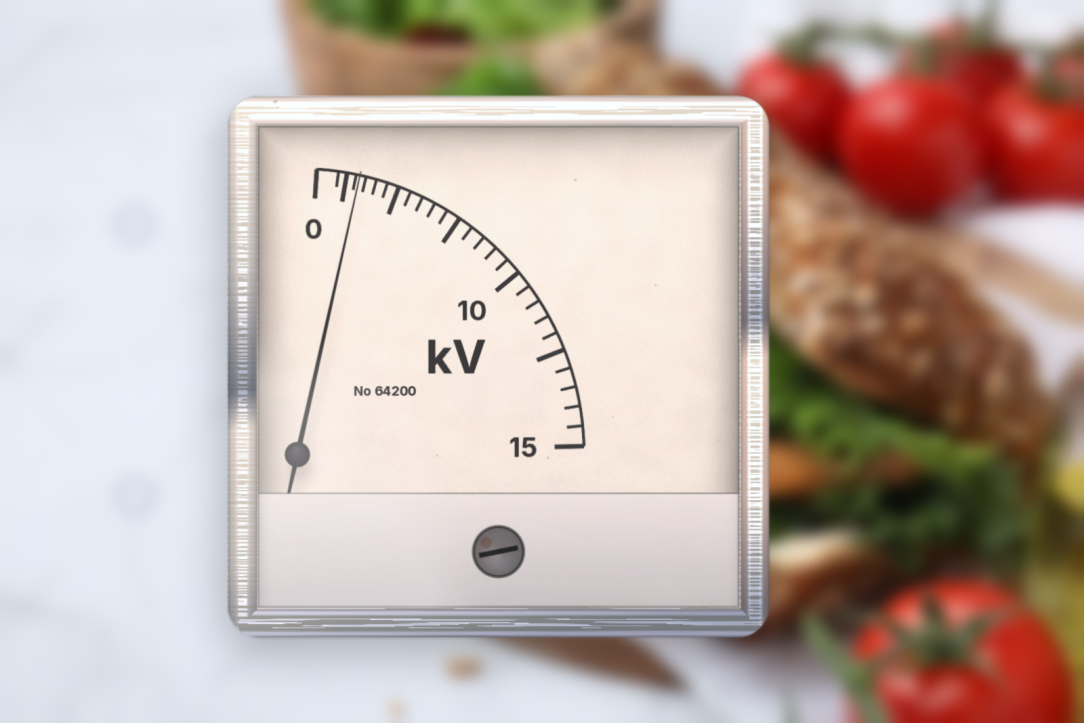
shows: value=3.25 unit=kV
